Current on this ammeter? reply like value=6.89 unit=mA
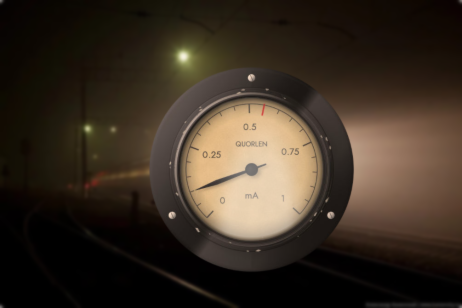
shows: value=0.1 unit=mA
